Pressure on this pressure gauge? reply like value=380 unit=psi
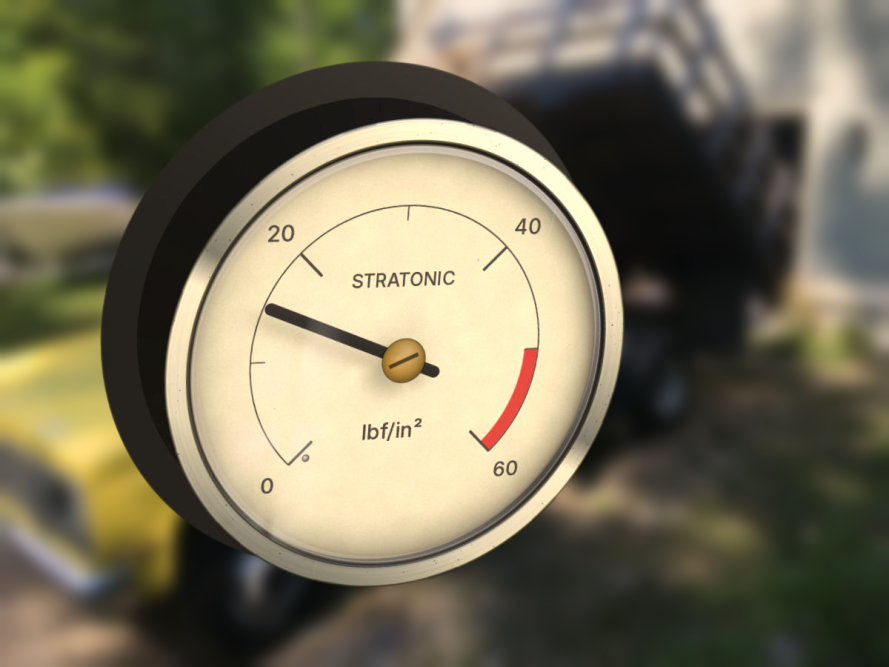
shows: value=15 unit=psi
